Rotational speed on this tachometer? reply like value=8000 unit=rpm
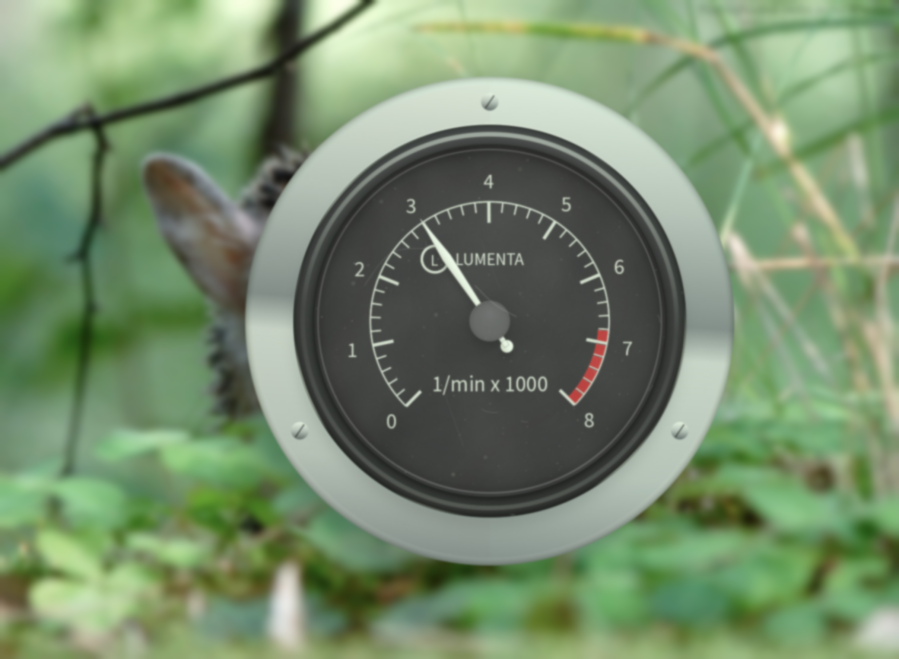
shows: value=3000 unit=rpm
